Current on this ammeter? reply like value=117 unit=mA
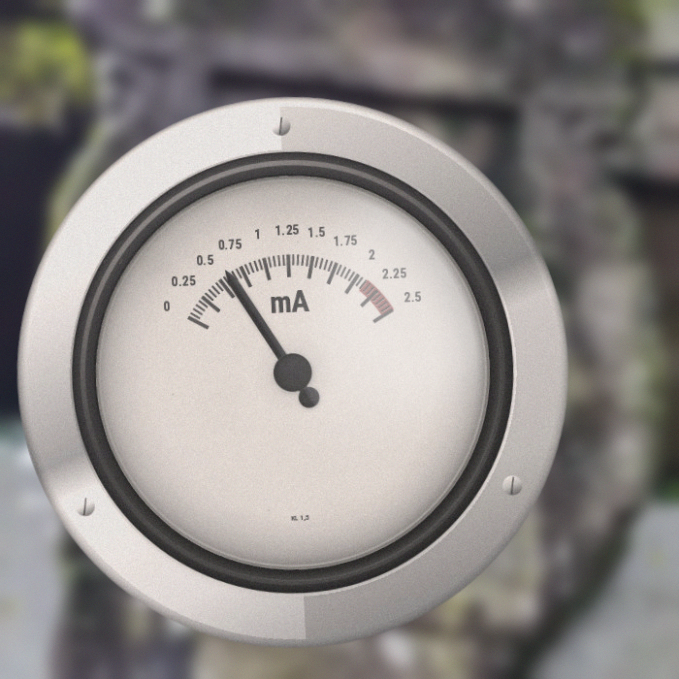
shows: value=0.6 unit=mA
